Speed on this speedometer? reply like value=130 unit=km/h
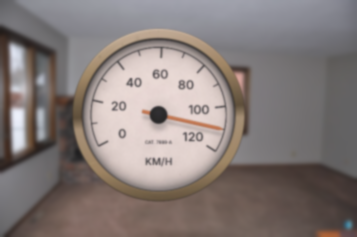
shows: value=110 unit=km/h
